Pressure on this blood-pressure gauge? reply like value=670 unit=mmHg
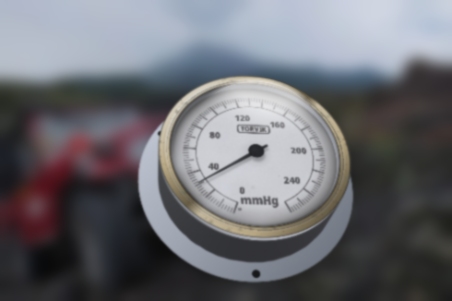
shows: value=30 unit=mmHg
